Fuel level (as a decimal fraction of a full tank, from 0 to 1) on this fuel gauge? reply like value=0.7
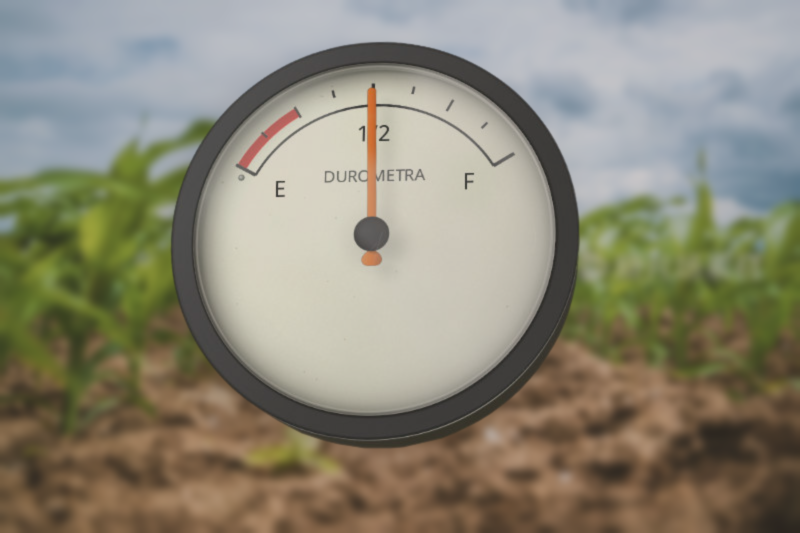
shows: value=0.5
